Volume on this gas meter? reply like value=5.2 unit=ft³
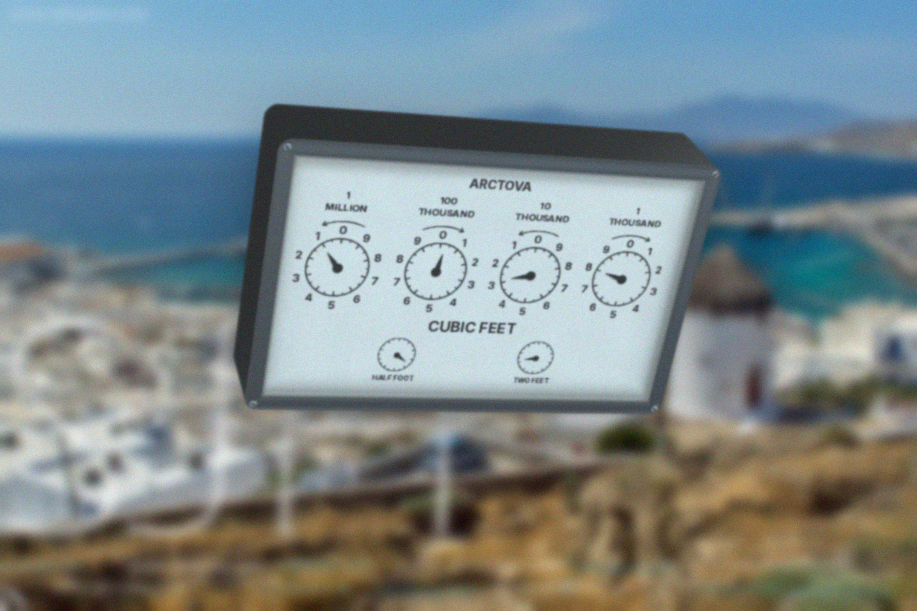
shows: value=102800 unit=ft³
